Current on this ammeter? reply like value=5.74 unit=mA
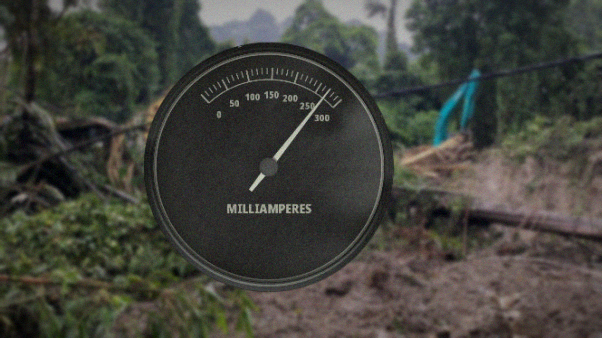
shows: value=270 unit=mA
